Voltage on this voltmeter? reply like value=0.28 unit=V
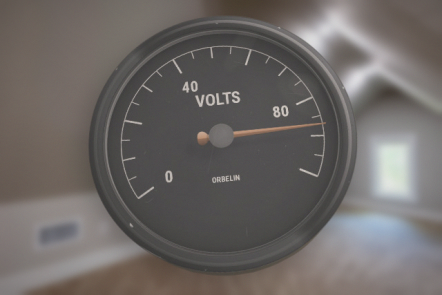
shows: value=87.5 unit=V
